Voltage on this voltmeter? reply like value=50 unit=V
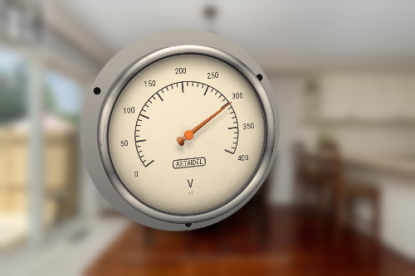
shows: value=300 unit=V
